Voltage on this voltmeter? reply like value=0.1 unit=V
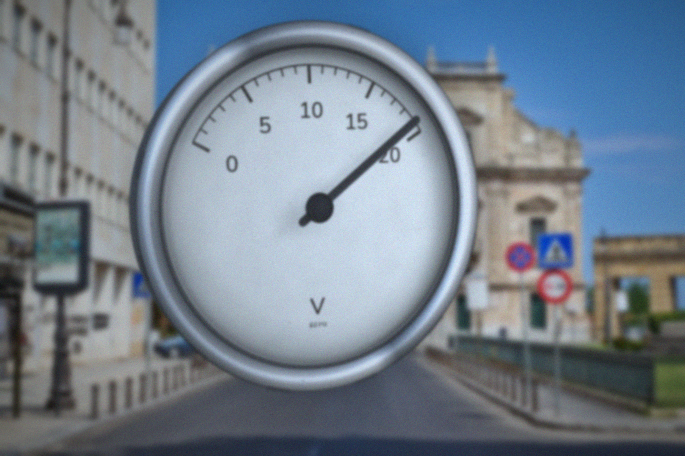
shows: value=19 unit=V
